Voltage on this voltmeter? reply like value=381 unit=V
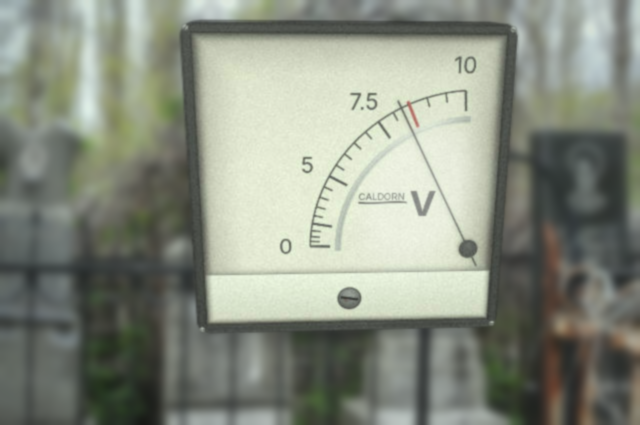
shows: value=8.25 unit=V
